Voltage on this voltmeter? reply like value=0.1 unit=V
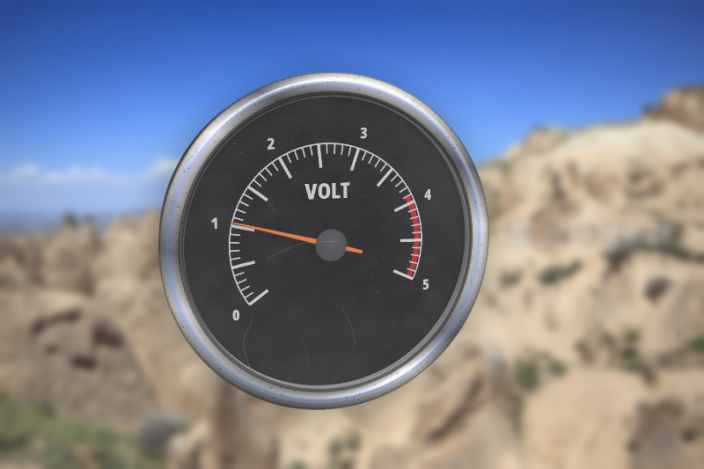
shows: value=1.05 unit=V
